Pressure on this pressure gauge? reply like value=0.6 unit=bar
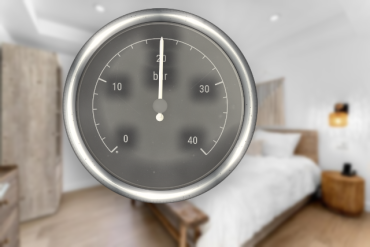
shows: value=20 unit=bar
